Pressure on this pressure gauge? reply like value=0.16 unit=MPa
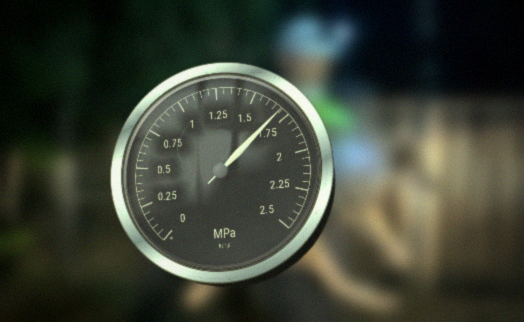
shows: value=1.7 unit=MPa
